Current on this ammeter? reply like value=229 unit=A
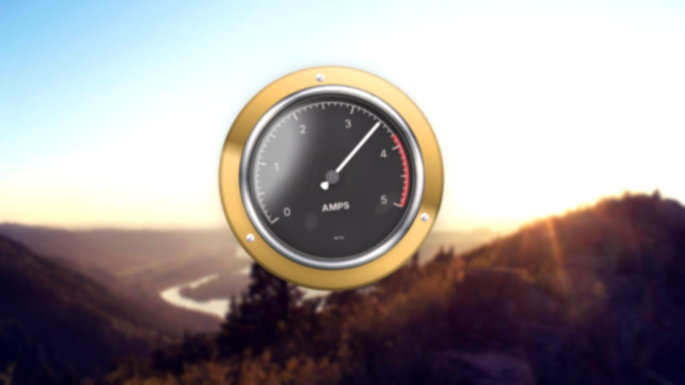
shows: value=3.5 unit=A
